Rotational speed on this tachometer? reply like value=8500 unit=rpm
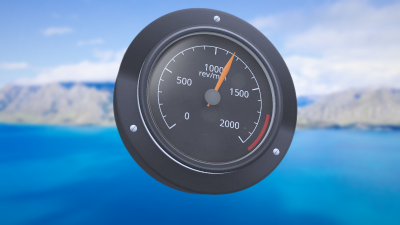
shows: value=1150 unit=rpm
